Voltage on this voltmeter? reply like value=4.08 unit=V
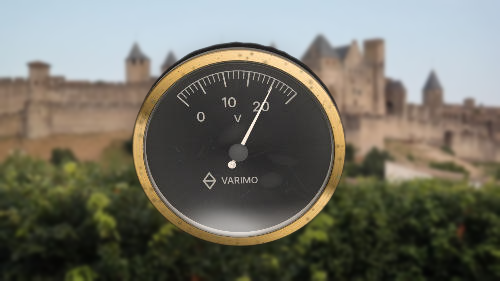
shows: value=20 unit=V
